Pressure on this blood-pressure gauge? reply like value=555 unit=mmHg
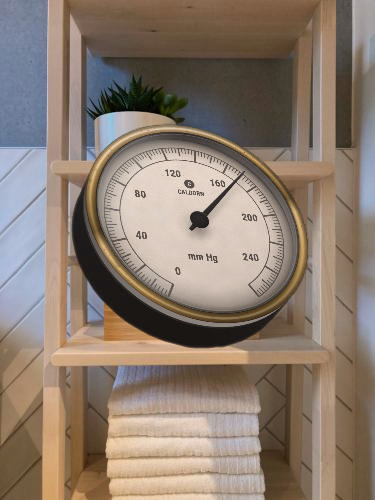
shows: value=170 unit=mmHg
